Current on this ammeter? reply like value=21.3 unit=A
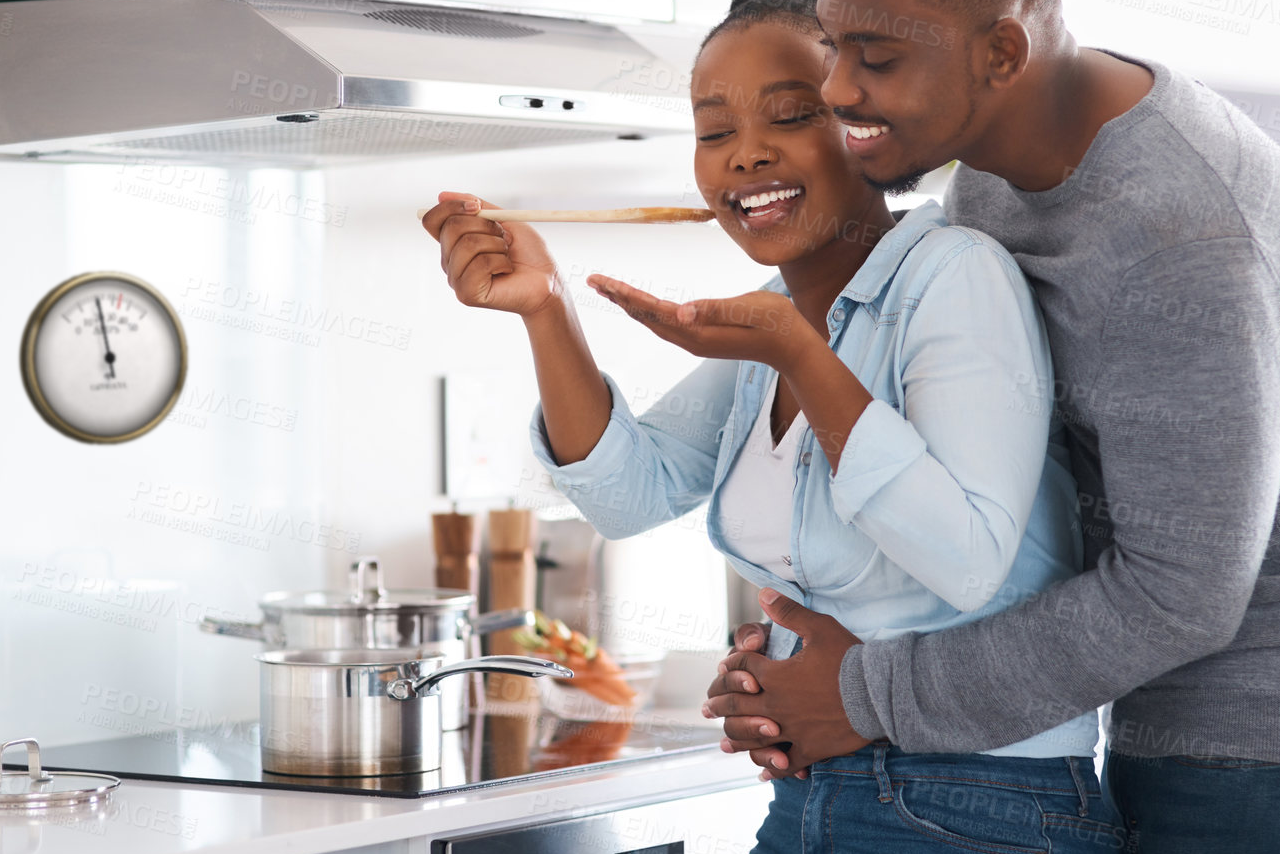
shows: value=20 unit=A
